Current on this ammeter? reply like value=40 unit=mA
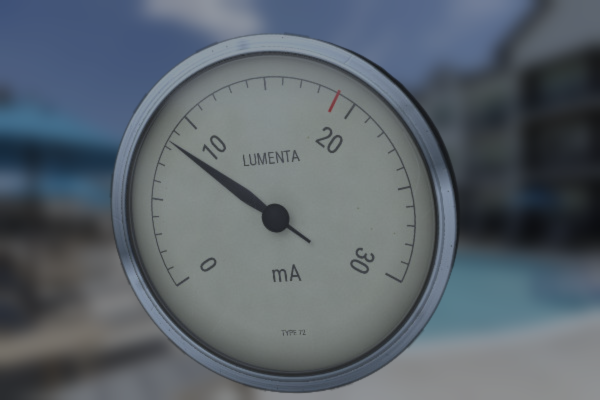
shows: value=8.5 unit=mA
